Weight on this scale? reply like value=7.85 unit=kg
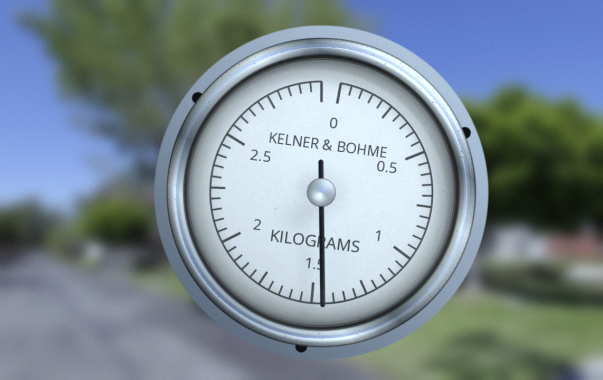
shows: value=1.45 unit=kg
